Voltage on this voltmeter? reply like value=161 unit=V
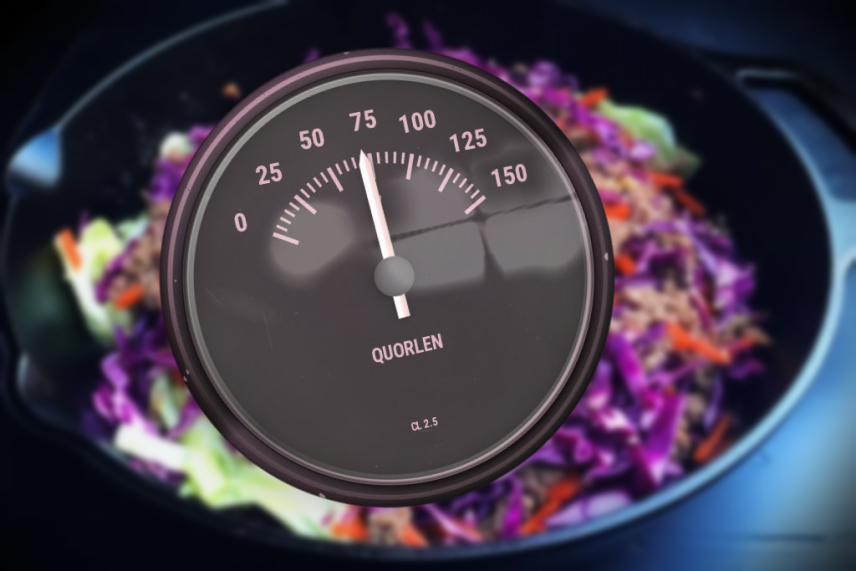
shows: value=70 unit=V
